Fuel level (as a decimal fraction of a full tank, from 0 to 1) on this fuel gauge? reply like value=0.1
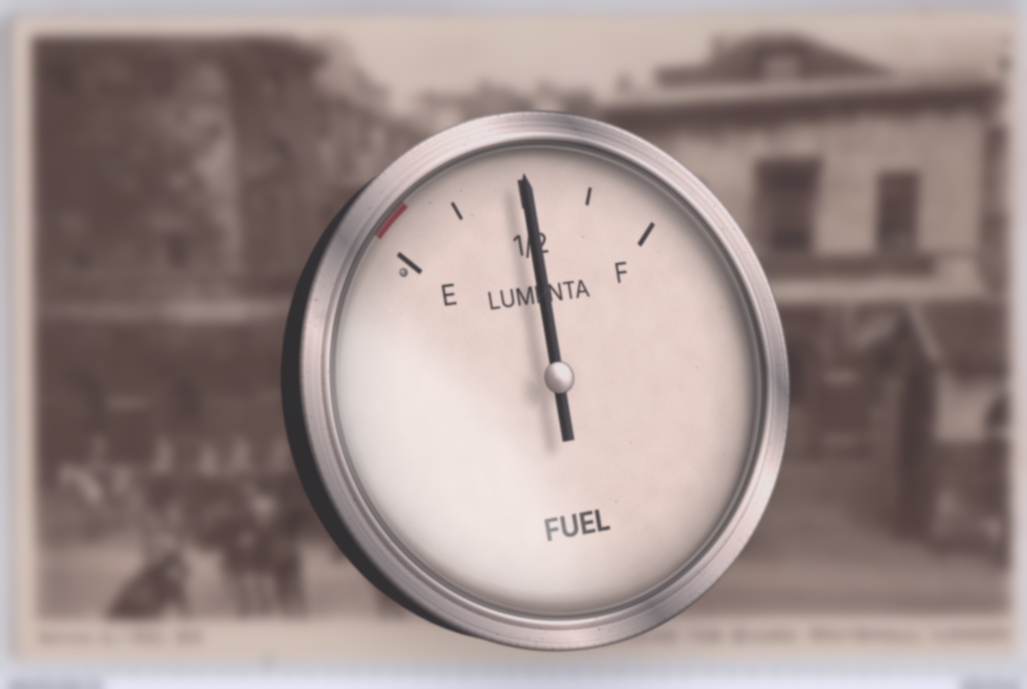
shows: value=0.5
